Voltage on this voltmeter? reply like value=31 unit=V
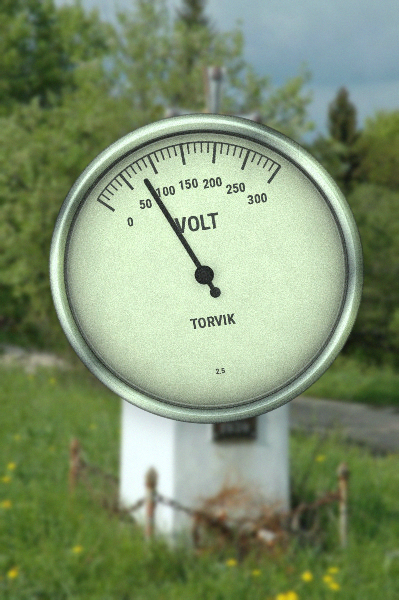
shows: value=80 unit=V
